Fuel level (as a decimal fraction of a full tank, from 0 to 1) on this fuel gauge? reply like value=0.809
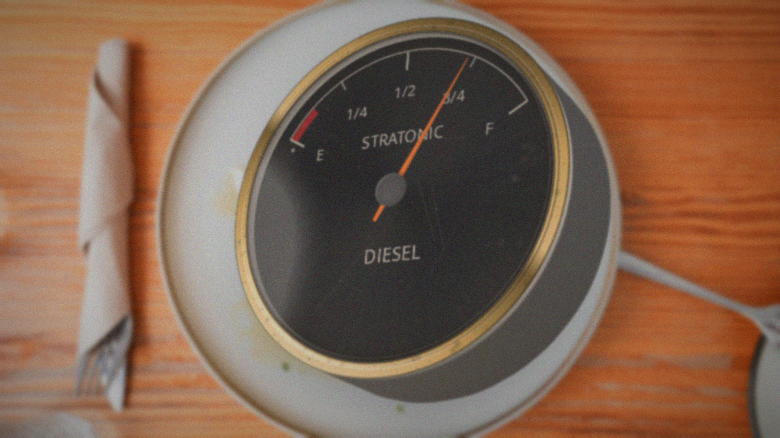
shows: value=0.75
